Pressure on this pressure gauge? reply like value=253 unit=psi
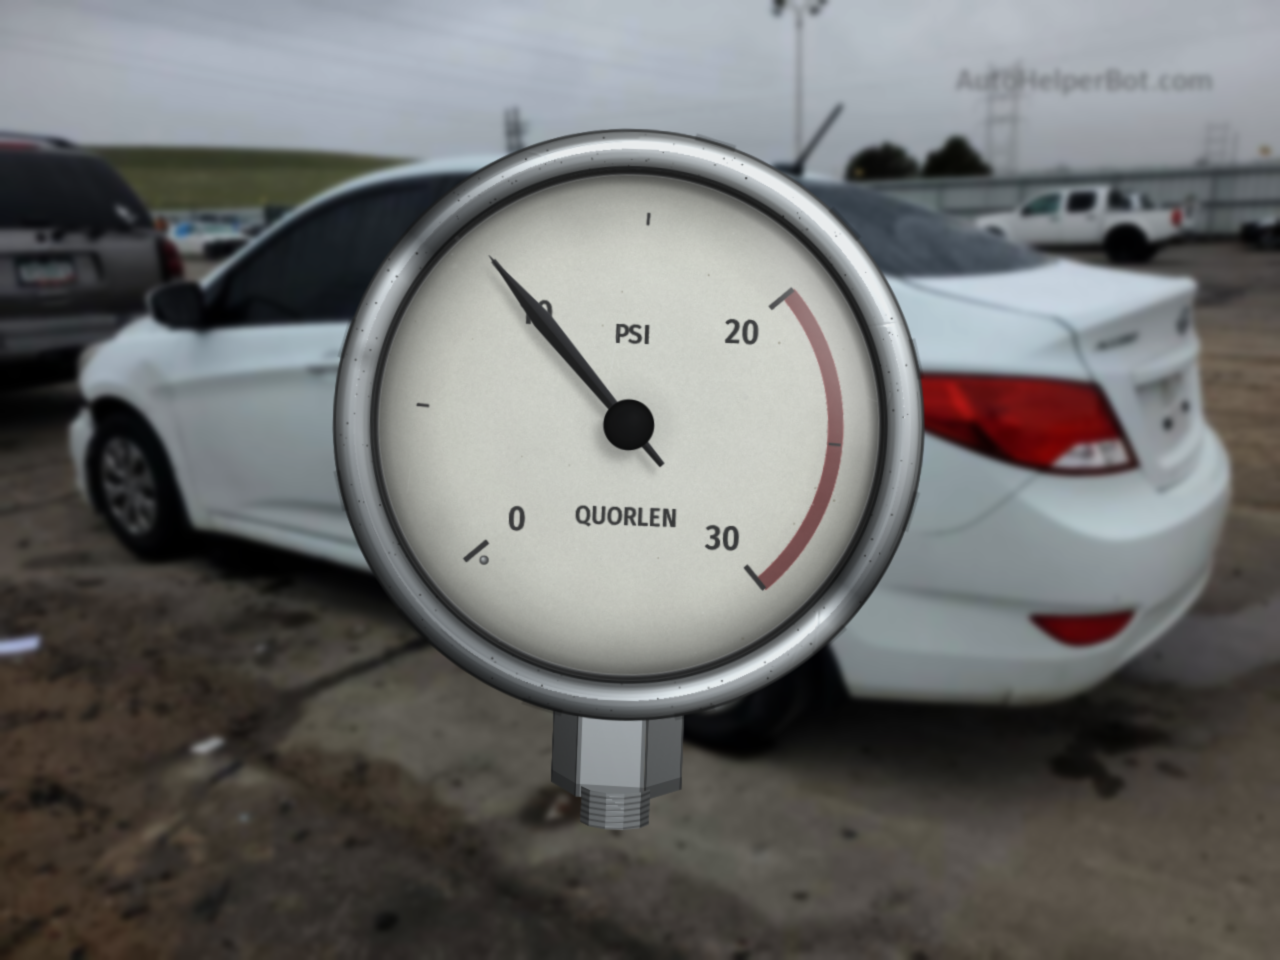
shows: value=10 unit=psi
